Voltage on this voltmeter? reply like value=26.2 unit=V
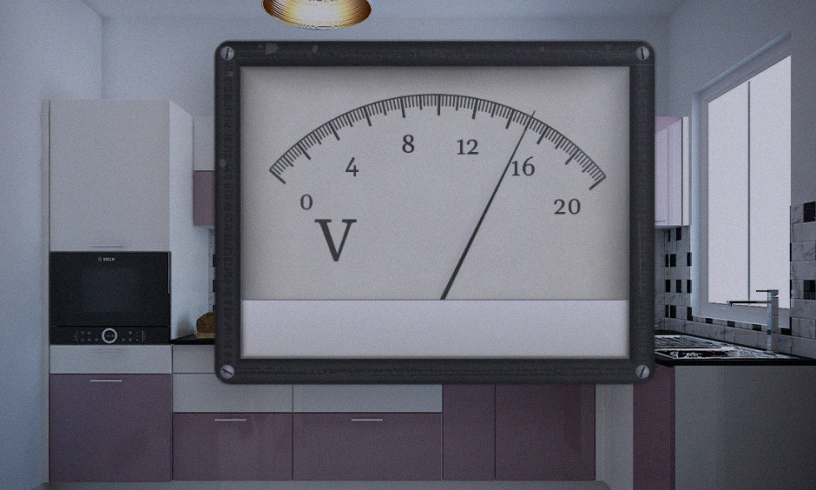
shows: value=15 unit=V
